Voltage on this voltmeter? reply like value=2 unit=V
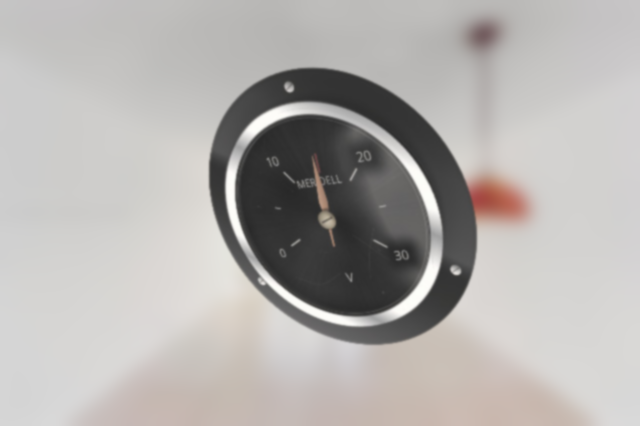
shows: value=15 unit=V
